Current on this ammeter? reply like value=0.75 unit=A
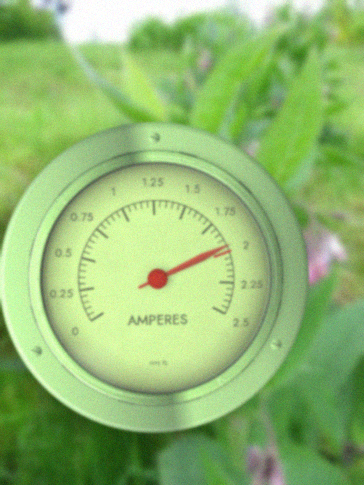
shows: value=1.95 unit=A
